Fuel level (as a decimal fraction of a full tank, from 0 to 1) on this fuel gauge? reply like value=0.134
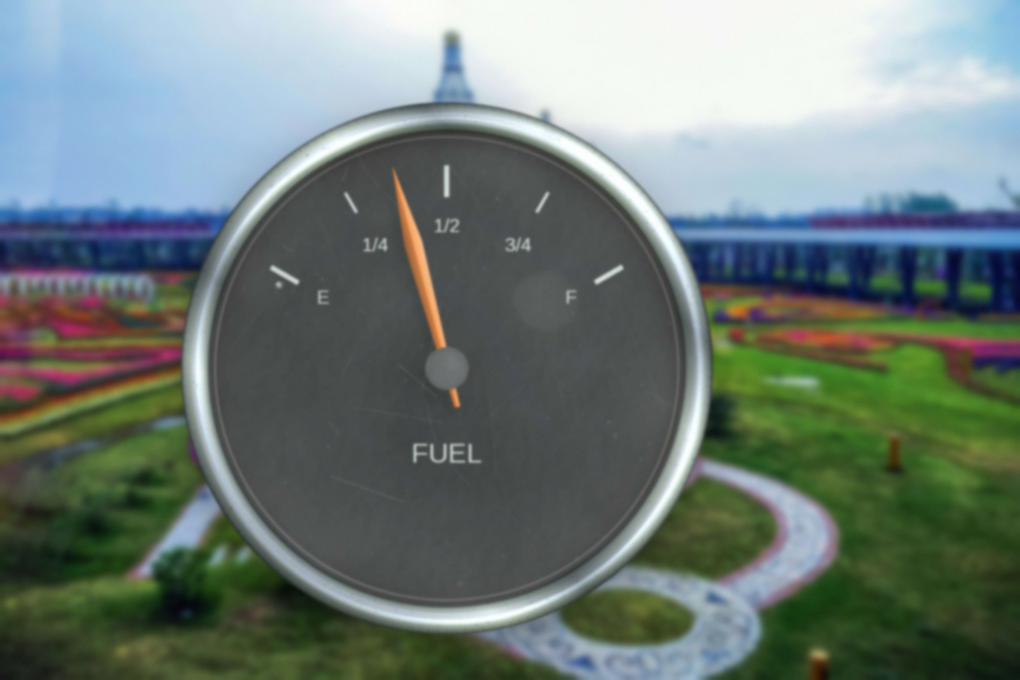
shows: value=0.375
